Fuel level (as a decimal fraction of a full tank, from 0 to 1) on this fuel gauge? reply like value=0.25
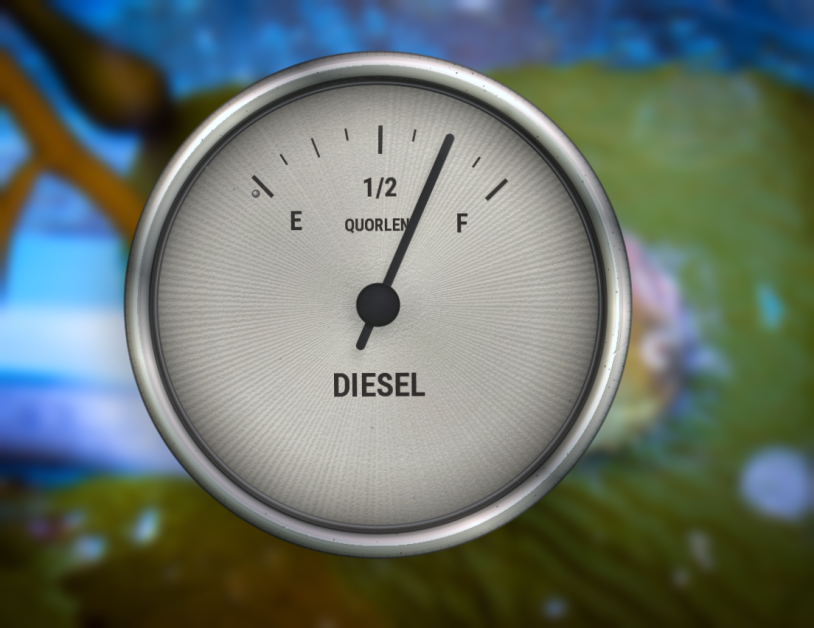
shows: value=0.75
